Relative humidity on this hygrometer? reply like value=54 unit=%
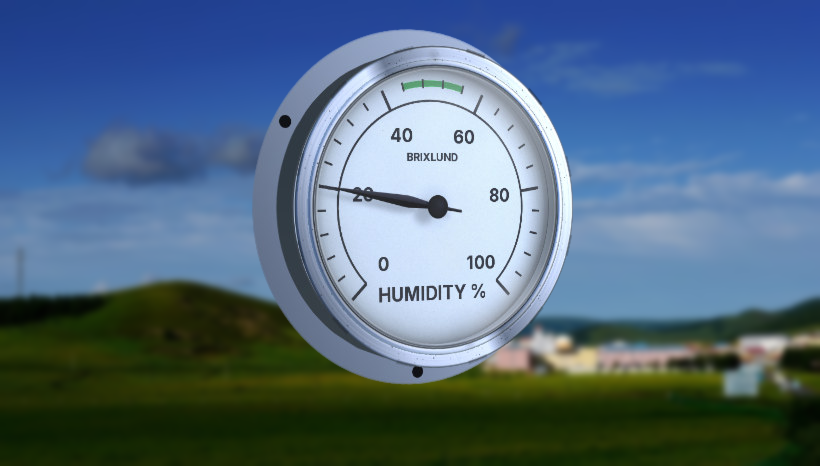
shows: value=20 unit=%
